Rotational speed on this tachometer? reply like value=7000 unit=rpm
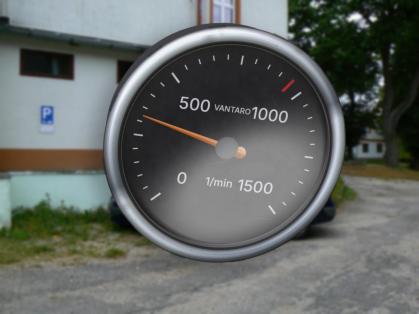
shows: value=325 unit=rpm
